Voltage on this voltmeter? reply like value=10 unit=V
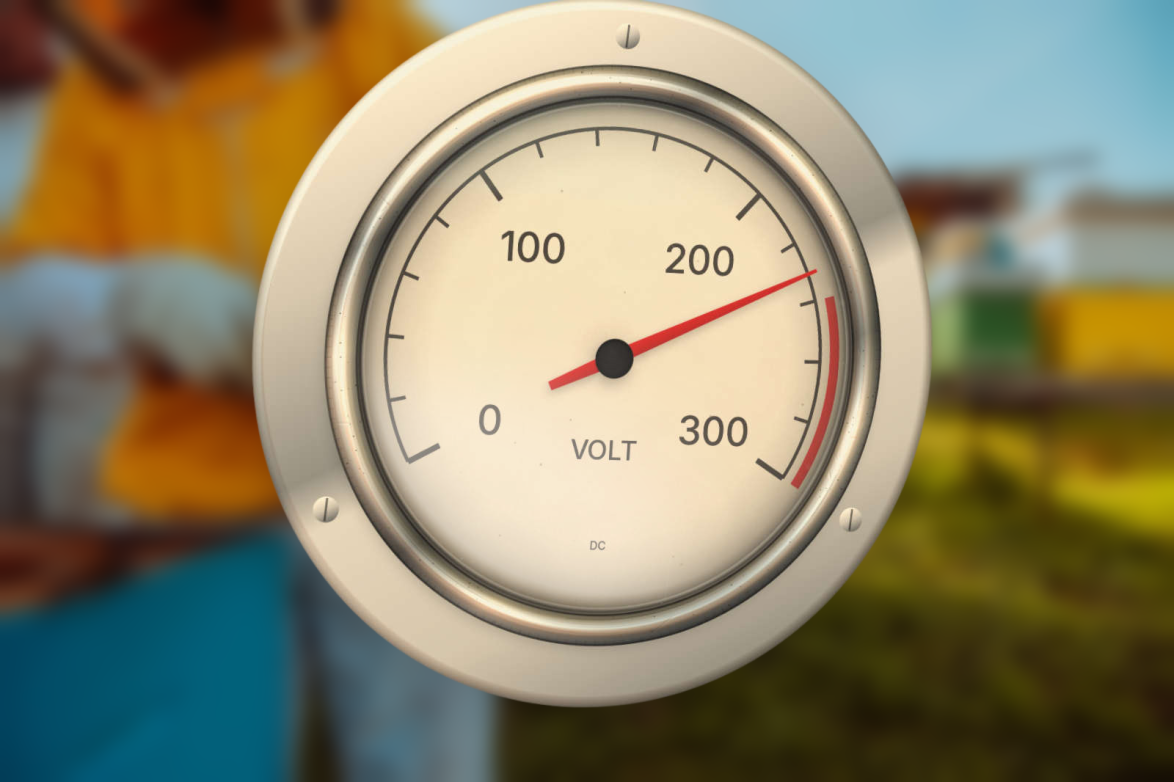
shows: value=230 unit=V
